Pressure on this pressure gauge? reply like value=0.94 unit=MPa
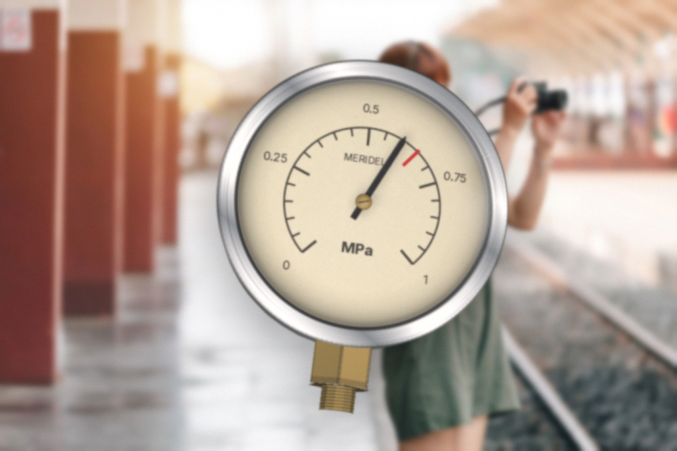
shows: value=0.6 unit=MPa
